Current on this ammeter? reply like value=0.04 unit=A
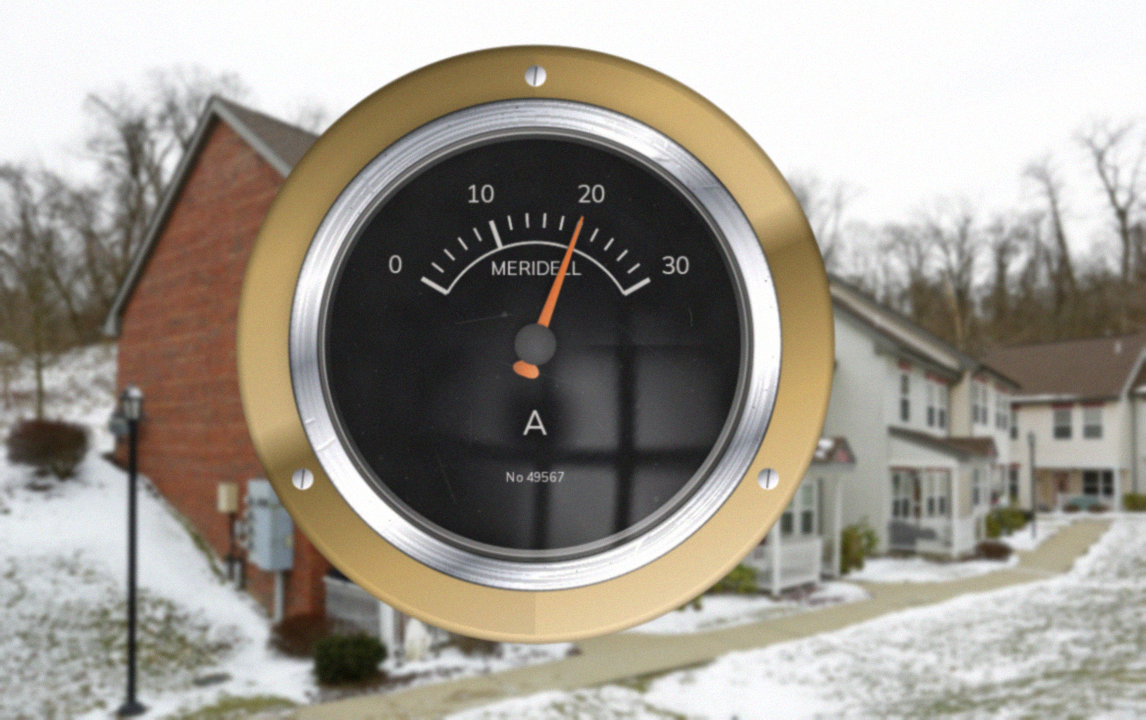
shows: value=20 unit=A
